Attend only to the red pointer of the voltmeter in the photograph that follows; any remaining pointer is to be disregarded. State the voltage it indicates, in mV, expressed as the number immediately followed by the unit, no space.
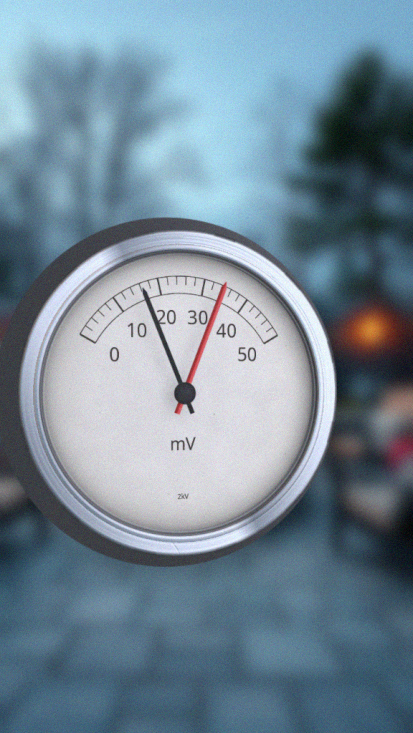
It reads 34mV
